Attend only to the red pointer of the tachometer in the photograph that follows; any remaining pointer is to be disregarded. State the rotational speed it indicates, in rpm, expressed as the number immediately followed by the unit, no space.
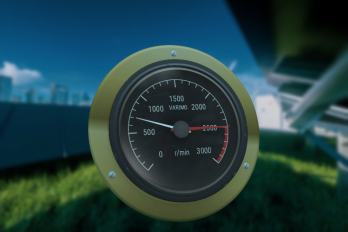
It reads 2500rpm
